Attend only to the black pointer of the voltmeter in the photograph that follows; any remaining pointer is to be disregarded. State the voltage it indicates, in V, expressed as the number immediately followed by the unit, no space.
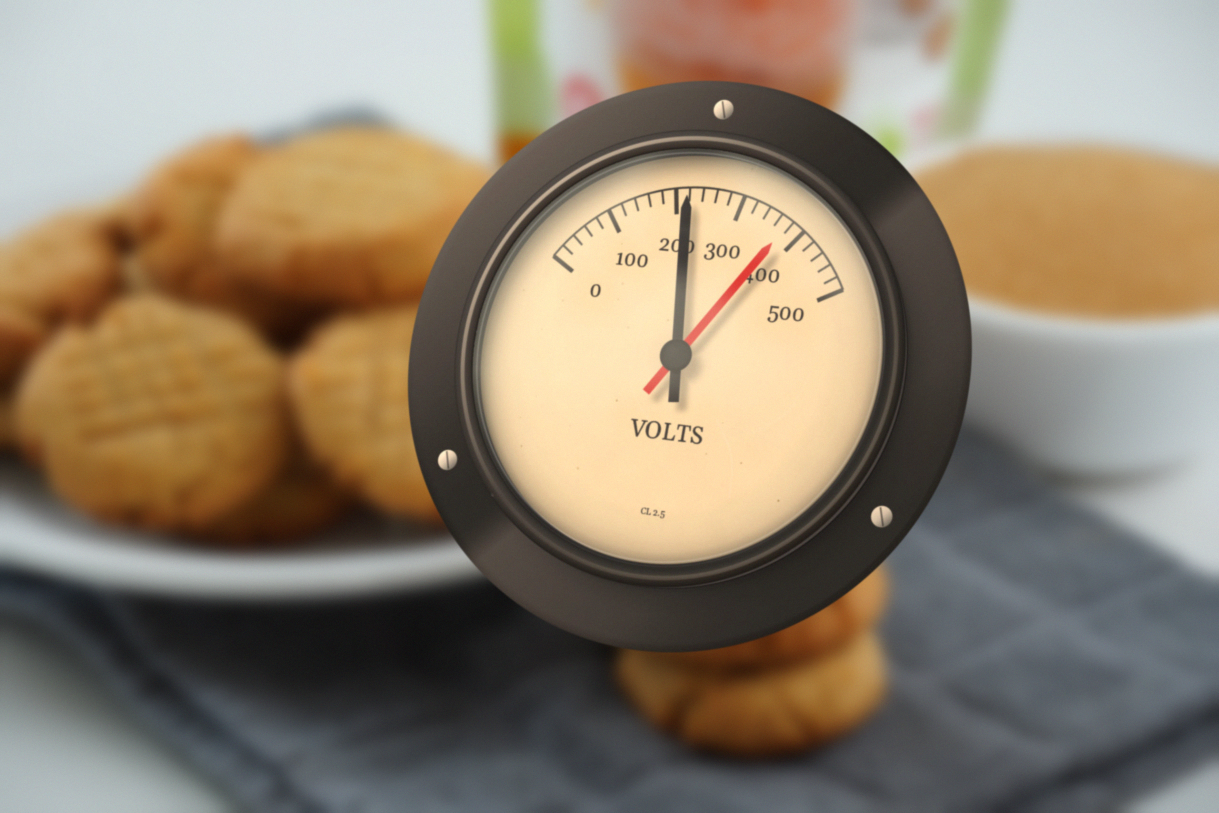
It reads 220V
